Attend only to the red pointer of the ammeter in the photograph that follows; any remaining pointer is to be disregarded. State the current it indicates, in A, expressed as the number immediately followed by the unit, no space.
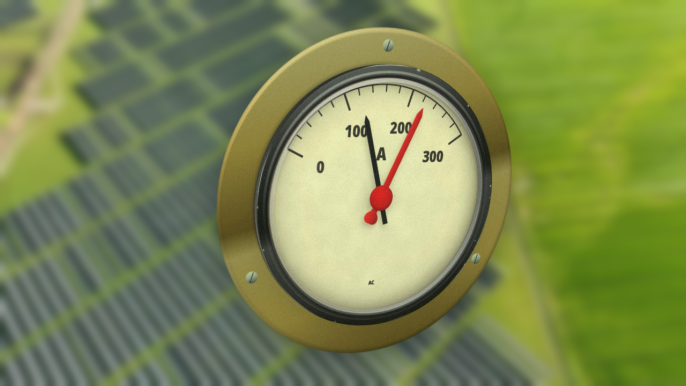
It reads 220A
